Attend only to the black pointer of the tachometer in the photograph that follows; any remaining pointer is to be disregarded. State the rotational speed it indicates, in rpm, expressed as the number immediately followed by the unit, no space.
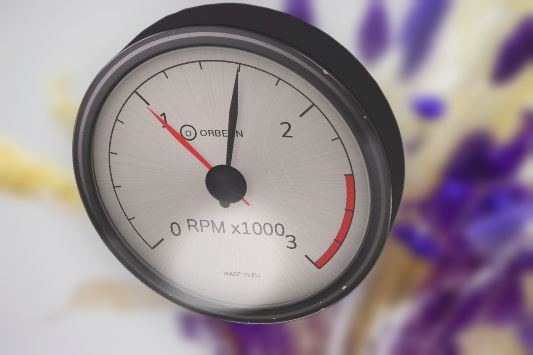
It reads 1600rpm
